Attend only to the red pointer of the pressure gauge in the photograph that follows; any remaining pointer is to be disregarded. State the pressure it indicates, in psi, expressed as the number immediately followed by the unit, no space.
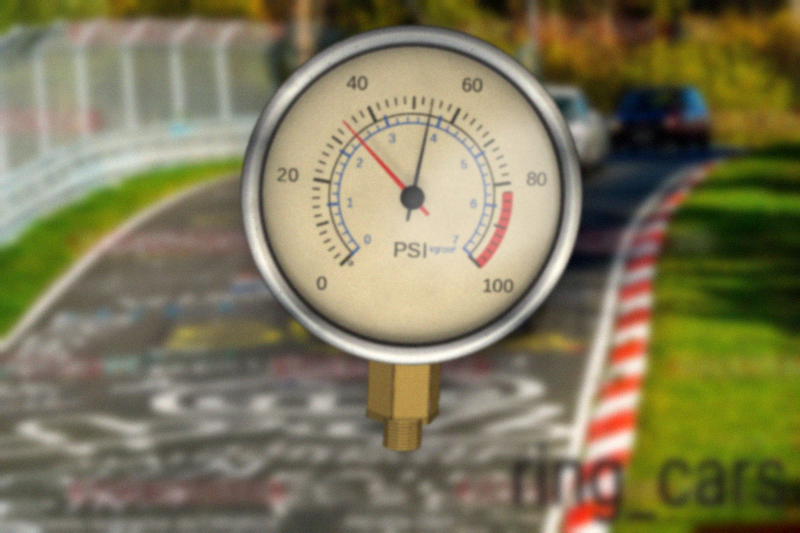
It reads 34psi
